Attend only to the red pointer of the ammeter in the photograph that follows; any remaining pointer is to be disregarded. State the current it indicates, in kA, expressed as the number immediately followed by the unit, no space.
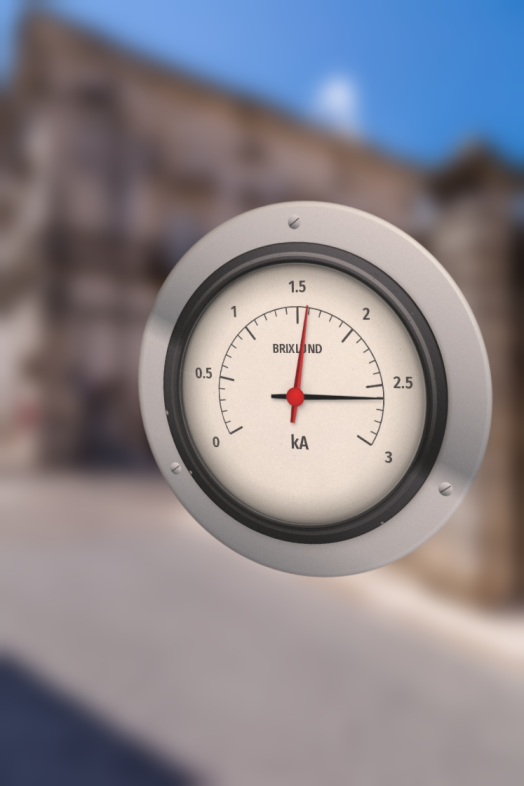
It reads 1.6kA
